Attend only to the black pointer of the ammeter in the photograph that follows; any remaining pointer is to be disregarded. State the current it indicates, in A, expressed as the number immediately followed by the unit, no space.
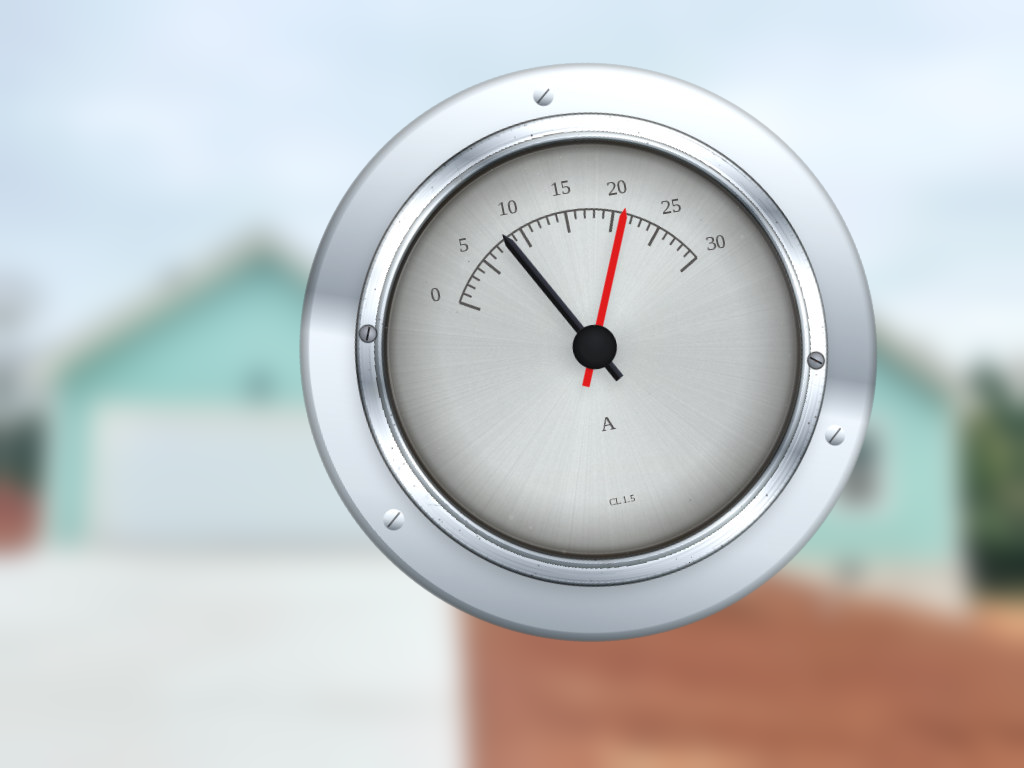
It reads 8A
